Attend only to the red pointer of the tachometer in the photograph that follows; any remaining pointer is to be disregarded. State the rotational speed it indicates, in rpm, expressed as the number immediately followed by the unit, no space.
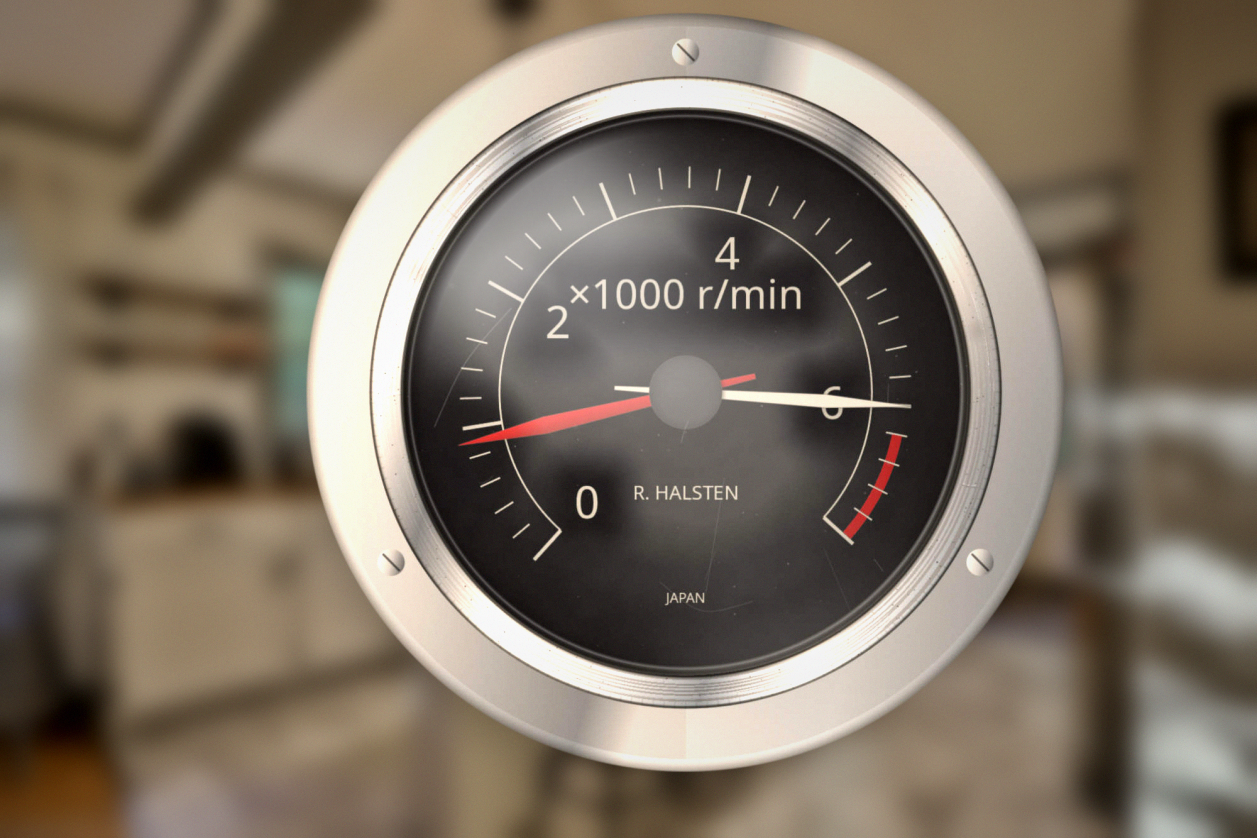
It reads 900rpm
